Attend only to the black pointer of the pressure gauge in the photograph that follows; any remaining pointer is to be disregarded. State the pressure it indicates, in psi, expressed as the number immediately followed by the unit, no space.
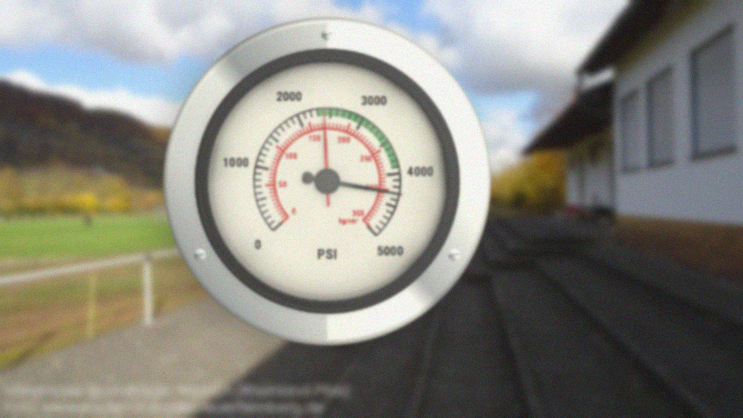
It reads 4300psi
